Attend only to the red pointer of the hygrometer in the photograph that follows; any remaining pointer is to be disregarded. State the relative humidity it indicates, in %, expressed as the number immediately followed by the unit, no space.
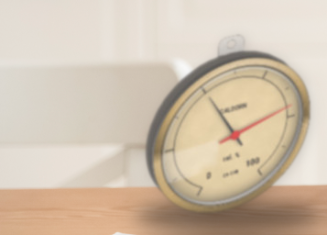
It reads 75%
